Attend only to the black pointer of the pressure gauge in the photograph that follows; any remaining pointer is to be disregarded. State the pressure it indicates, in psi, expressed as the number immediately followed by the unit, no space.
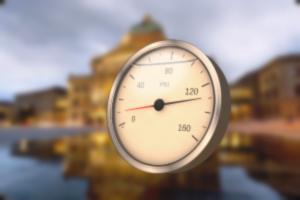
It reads 130psi
